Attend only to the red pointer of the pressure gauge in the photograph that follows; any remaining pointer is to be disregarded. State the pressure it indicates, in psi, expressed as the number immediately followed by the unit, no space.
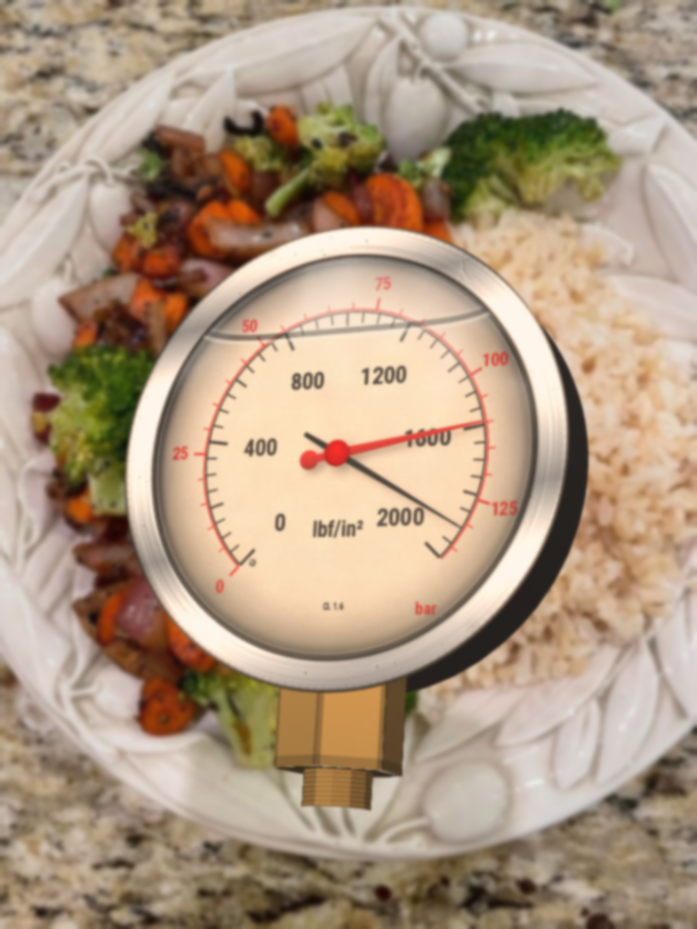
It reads 1600psi
